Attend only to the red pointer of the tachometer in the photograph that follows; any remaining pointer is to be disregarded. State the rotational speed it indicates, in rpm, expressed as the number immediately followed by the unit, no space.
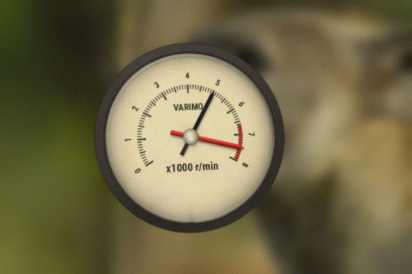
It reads 7500rpm
